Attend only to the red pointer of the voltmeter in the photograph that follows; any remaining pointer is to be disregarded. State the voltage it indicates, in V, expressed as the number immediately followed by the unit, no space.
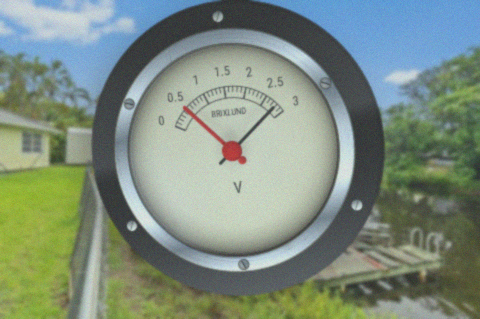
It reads 0.5V
